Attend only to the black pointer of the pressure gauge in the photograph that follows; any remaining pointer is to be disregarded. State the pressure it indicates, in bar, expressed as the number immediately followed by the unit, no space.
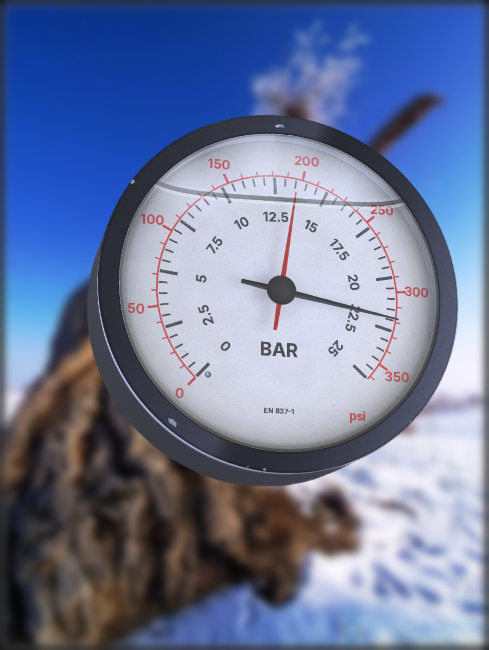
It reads 22bar
